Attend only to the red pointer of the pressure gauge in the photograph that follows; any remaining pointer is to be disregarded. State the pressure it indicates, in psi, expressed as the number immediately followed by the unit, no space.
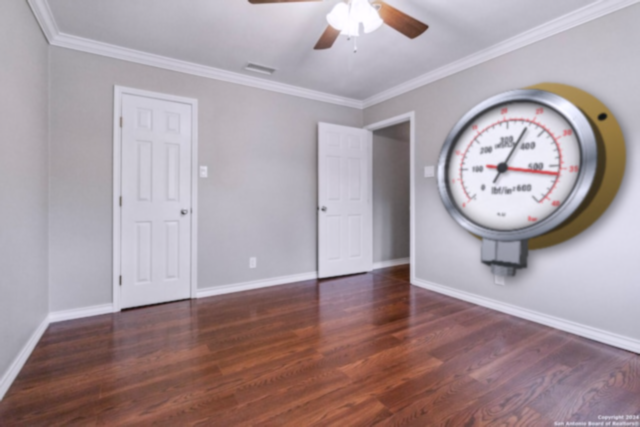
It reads 520psi
